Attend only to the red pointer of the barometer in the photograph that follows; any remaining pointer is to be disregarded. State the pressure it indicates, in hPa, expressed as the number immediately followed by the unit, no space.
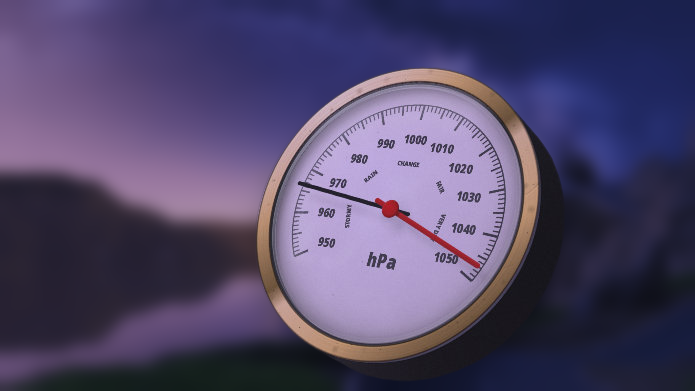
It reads 1047hPa
